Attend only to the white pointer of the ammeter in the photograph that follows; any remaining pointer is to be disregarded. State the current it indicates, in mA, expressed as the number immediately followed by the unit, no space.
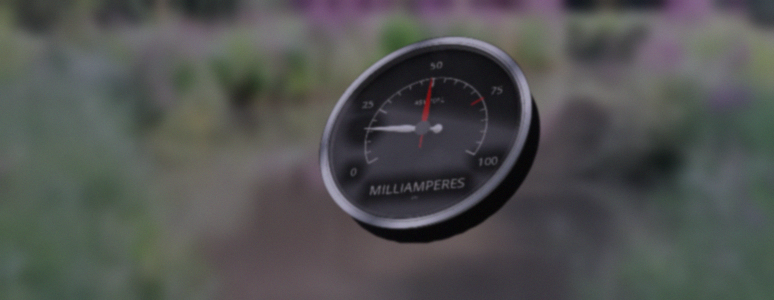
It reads 15mA
